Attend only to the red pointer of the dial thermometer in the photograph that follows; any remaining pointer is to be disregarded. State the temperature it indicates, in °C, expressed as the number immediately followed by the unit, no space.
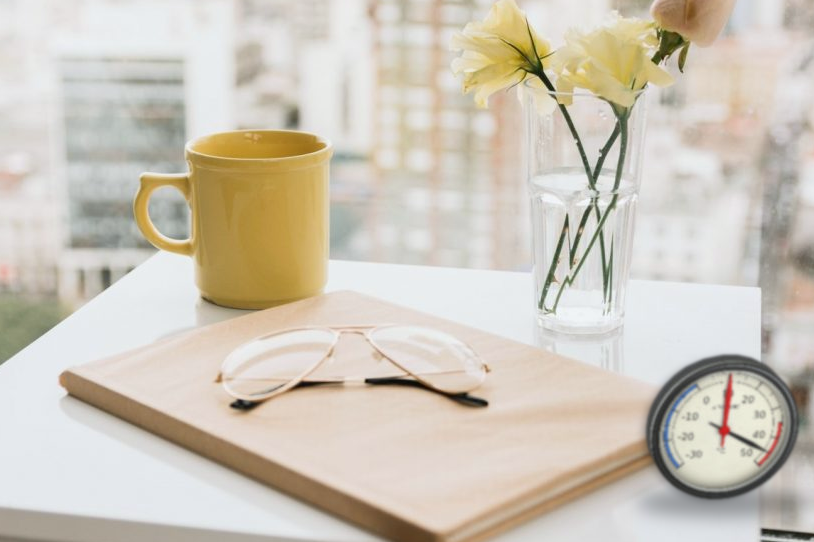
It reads 10°C
